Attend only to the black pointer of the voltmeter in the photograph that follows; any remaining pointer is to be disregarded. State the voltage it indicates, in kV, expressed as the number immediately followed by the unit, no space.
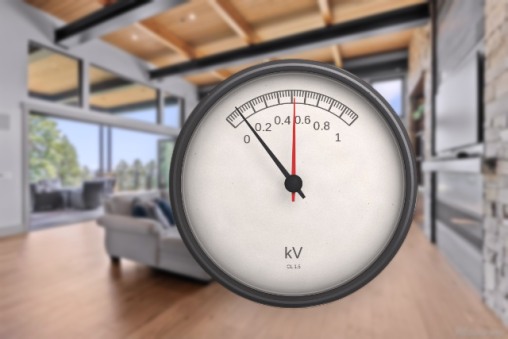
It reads 0.1kV
